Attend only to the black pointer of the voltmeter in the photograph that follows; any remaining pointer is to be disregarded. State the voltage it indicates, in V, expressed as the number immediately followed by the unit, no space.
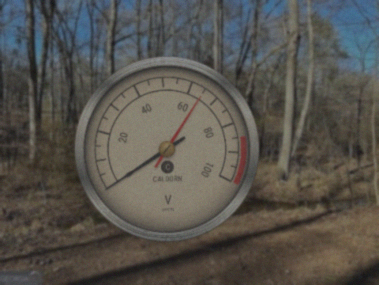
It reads 0V
